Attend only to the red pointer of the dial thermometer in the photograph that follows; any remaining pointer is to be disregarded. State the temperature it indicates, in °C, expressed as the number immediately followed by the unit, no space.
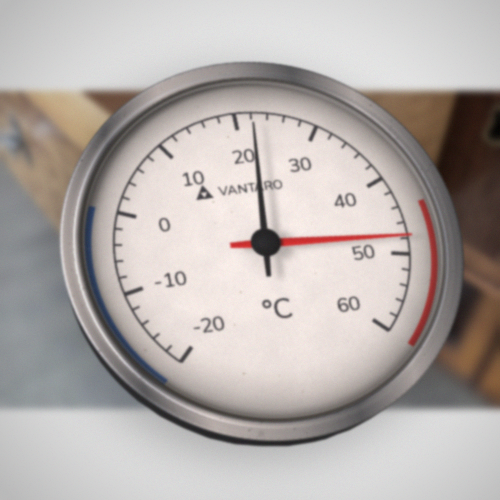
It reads 48°C
